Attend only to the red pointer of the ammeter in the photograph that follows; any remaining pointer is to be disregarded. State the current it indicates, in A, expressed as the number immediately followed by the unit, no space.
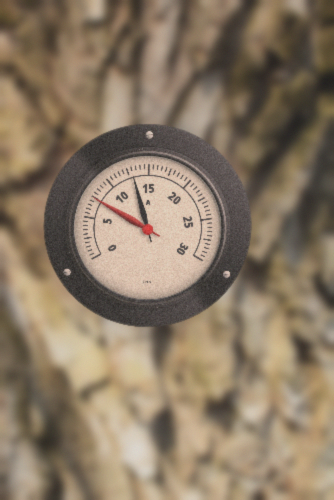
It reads 7.5A
